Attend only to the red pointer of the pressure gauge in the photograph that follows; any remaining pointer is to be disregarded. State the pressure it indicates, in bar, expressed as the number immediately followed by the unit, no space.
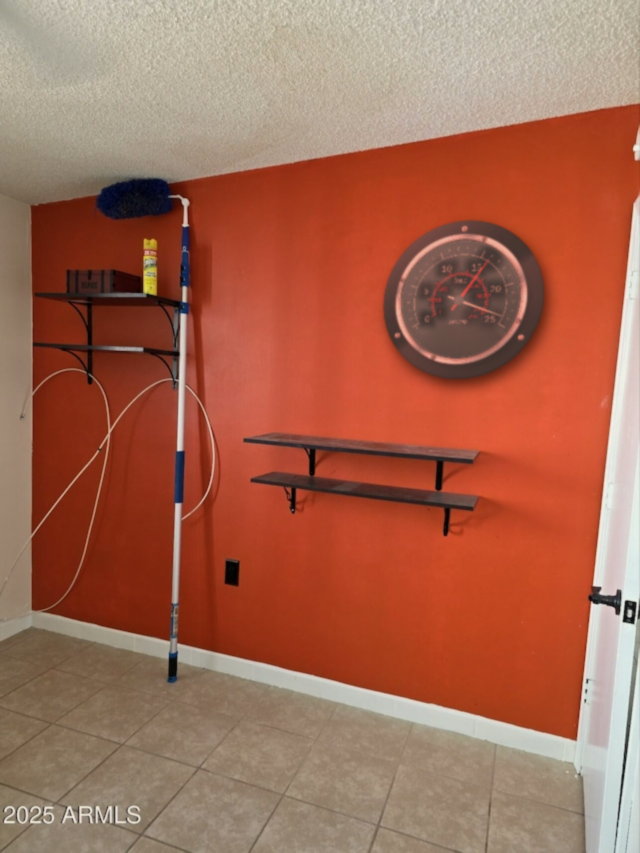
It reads 16bar
